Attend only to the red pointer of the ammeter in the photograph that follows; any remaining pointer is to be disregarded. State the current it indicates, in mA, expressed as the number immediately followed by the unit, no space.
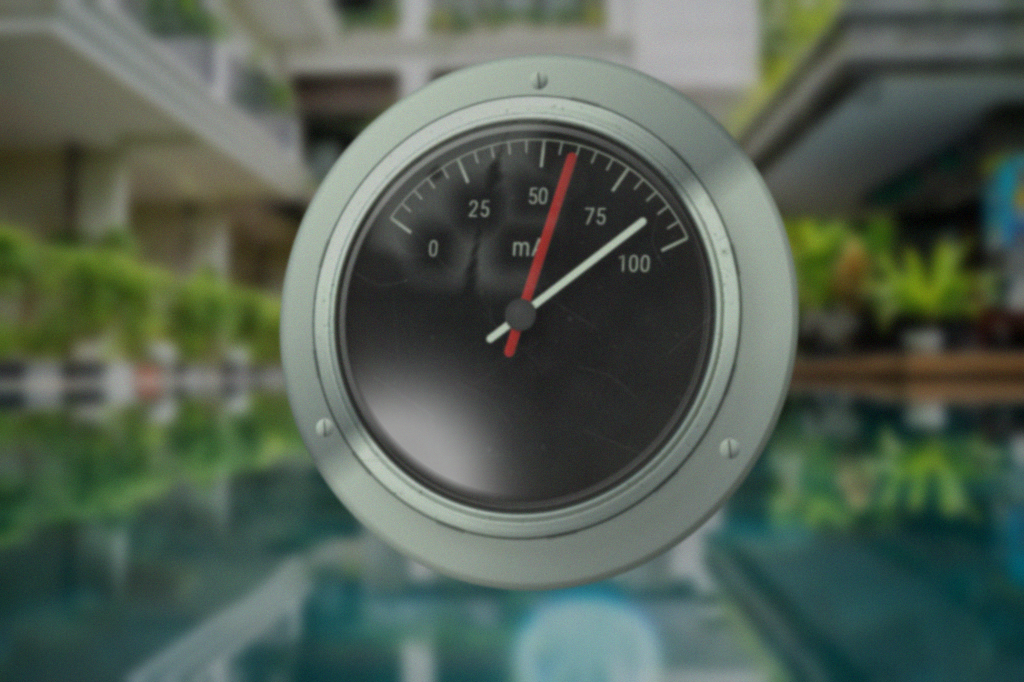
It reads 60mA
